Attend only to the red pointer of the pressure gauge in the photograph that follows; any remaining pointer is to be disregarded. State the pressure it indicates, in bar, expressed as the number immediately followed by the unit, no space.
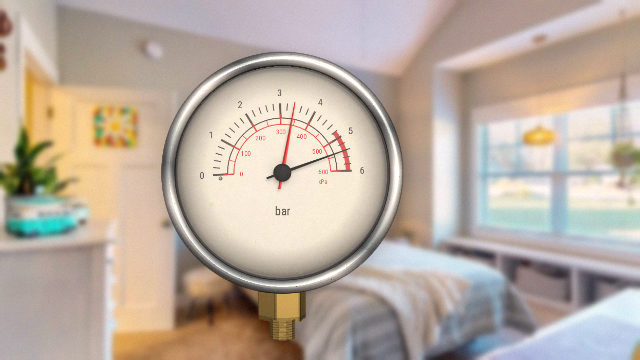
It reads 3.4bar
